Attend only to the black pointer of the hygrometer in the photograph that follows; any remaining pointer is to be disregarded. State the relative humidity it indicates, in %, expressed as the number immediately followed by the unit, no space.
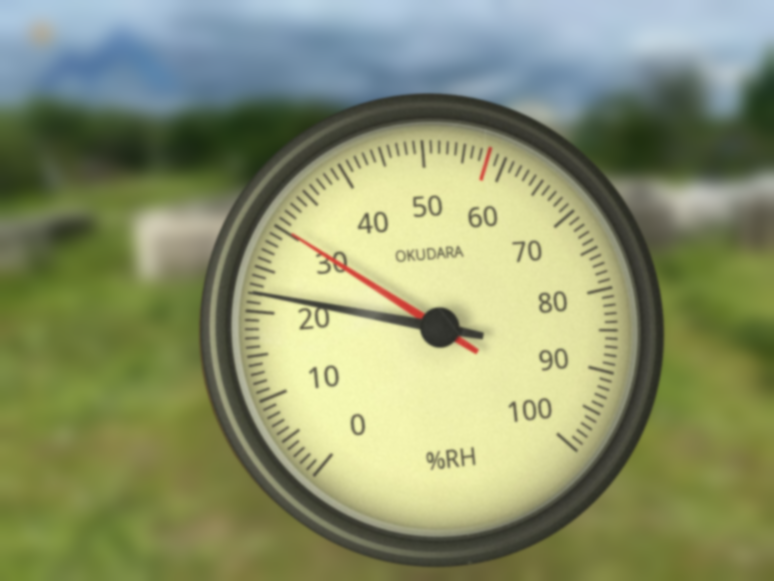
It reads 22%
